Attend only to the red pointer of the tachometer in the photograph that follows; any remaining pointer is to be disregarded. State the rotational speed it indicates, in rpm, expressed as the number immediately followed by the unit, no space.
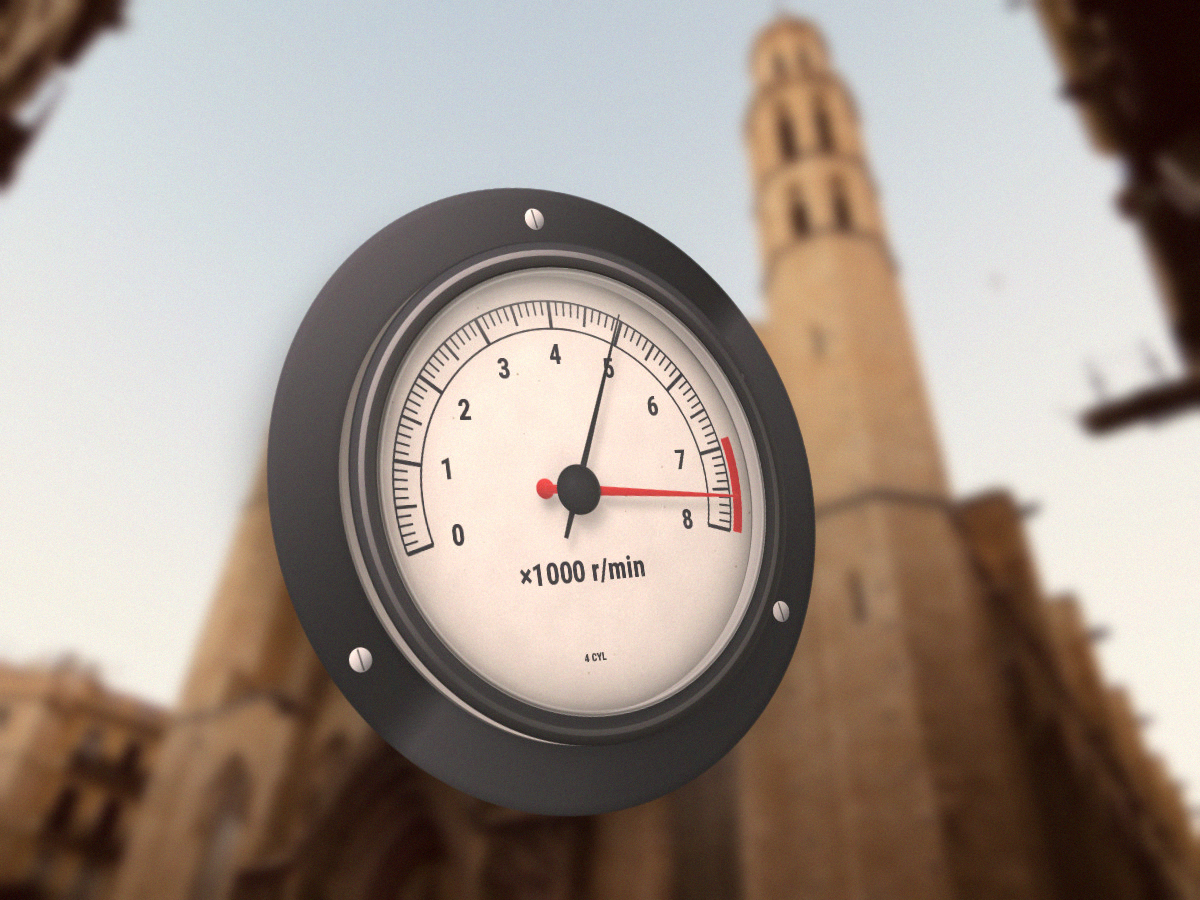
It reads 7600rpm
